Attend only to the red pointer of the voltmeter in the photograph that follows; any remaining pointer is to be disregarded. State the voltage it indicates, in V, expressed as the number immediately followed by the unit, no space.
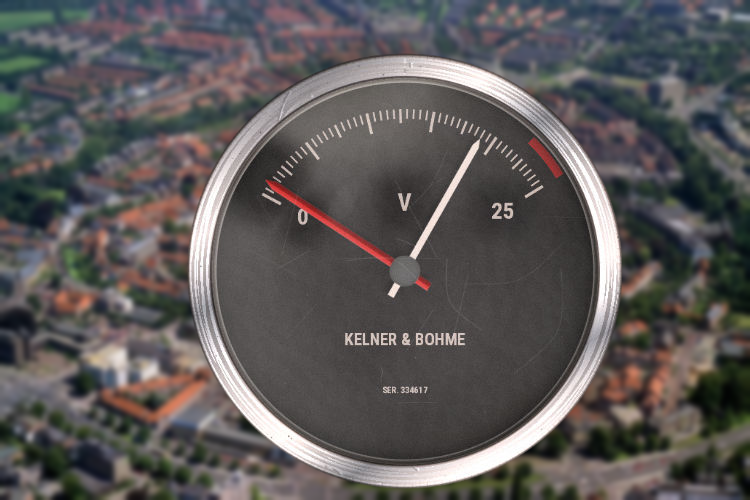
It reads 1V
